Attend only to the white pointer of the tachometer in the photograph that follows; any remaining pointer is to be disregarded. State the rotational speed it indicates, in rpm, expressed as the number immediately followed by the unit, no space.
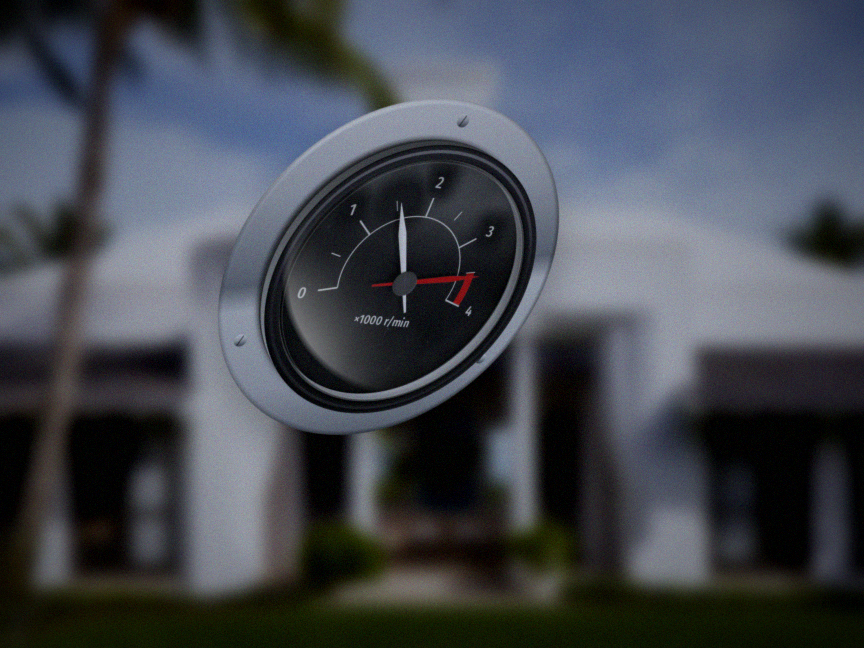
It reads 1500rpm
